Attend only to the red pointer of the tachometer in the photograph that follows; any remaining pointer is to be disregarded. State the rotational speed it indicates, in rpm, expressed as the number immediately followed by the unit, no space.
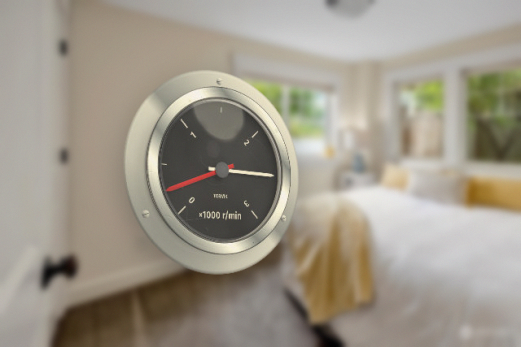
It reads 250rpm
